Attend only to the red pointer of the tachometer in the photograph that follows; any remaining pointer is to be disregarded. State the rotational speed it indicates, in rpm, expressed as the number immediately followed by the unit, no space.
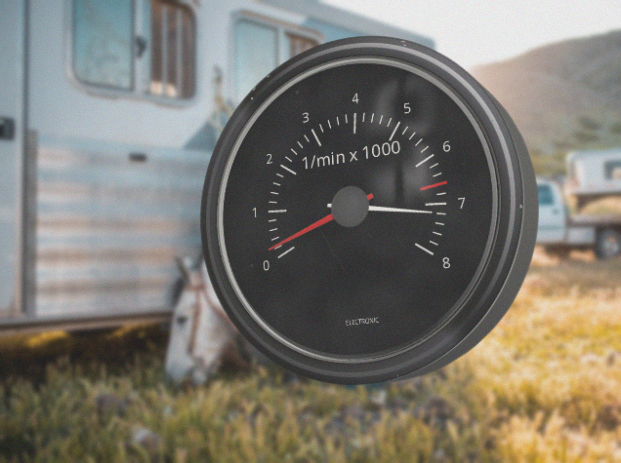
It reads 200rpm
